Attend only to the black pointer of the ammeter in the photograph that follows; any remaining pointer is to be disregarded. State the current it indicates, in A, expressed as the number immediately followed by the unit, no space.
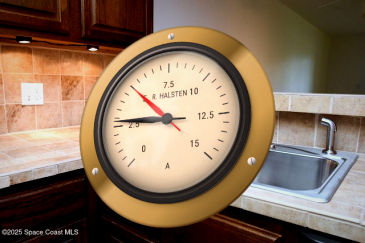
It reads 2.75A
